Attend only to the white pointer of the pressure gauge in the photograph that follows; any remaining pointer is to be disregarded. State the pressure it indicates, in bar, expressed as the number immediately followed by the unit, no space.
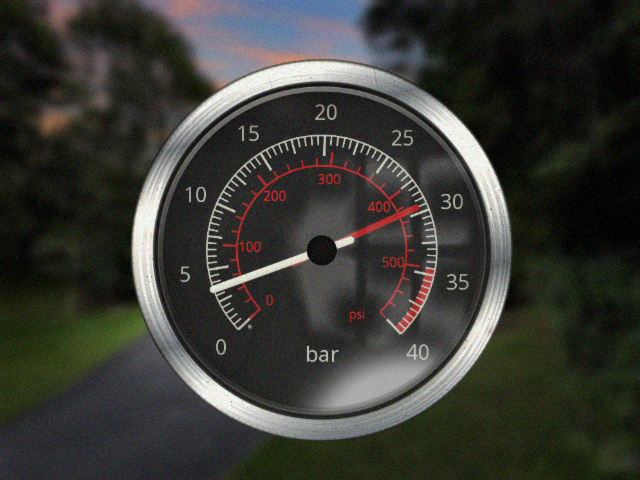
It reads 3.5bar
